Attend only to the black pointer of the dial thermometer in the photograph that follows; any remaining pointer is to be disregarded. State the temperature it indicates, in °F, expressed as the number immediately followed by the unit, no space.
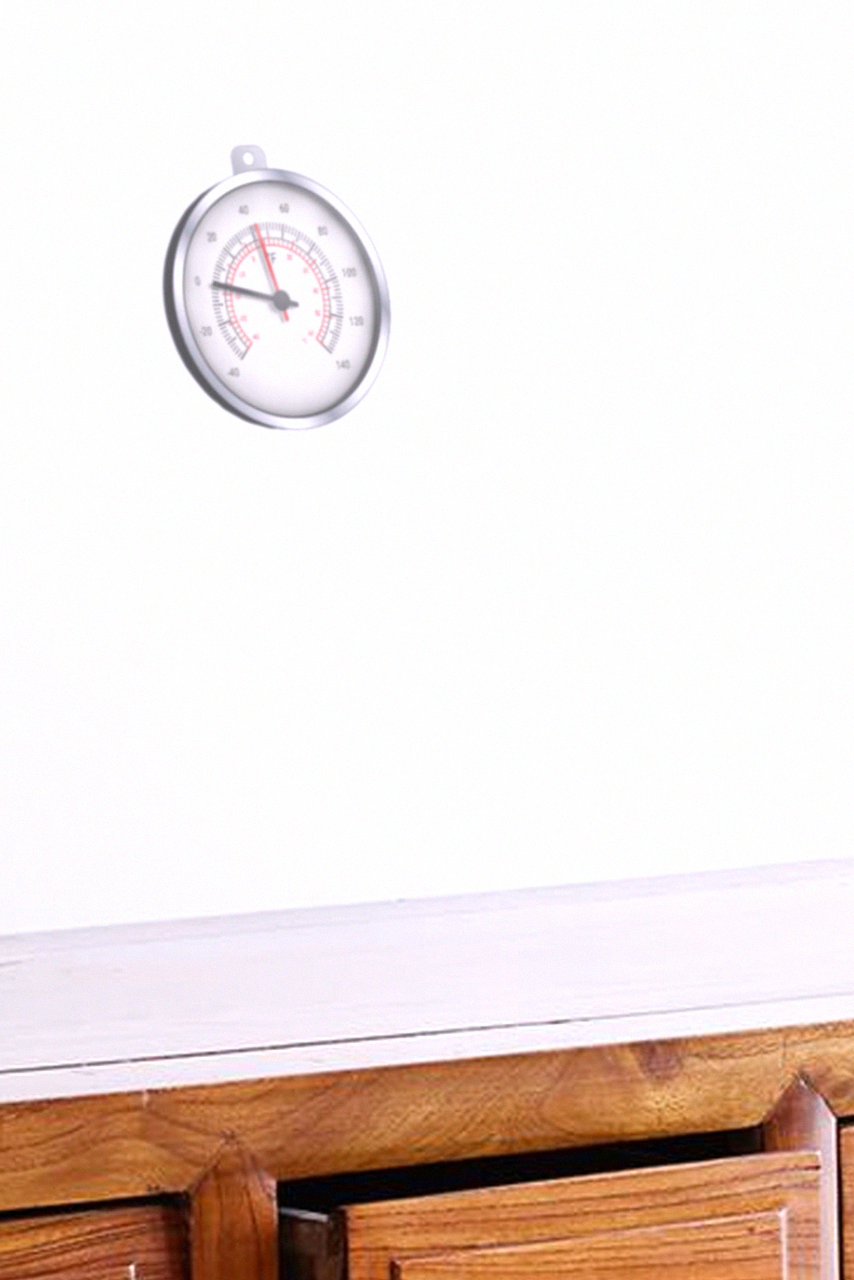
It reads 0°F
